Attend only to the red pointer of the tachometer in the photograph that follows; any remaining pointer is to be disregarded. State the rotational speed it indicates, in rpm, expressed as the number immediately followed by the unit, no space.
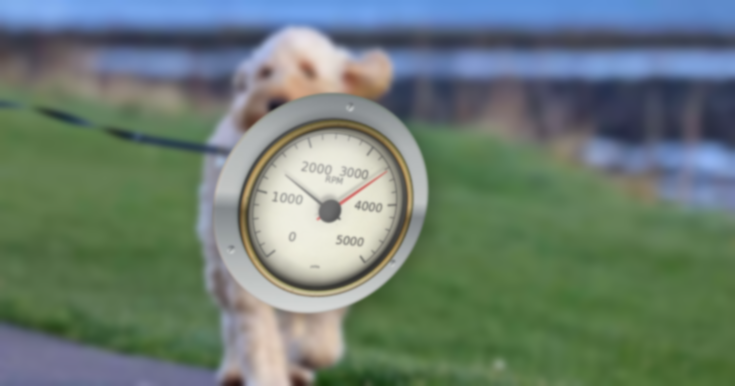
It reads 3400rpm
